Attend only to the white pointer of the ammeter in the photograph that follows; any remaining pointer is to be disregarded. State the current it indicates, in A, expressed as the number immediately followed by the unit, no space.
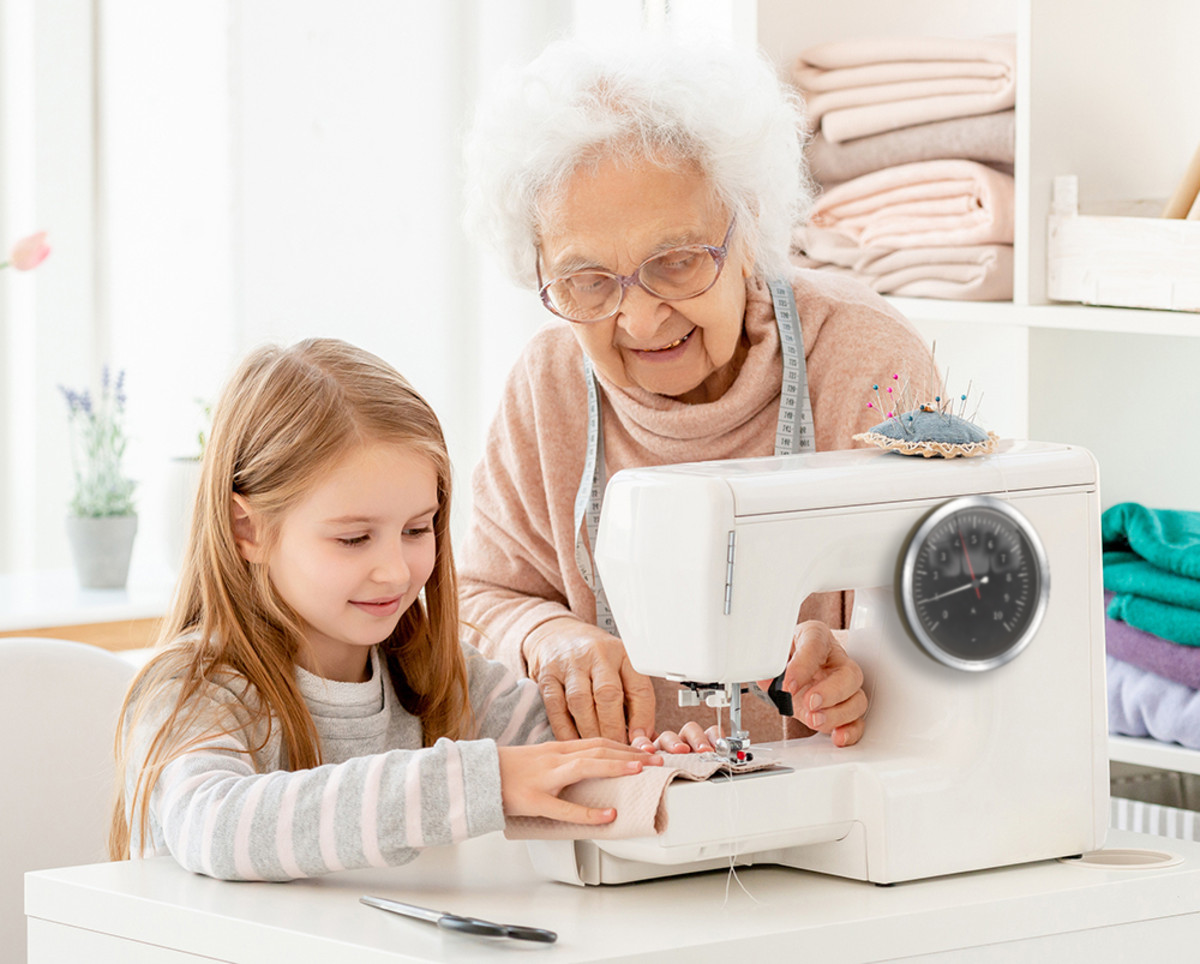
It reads 1A
